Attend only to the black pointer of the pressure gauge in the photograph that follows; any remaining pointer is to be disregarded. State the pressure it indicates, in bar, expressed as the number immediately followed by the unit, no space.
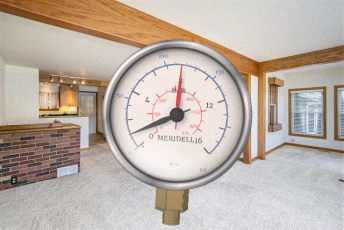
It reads 1bar
